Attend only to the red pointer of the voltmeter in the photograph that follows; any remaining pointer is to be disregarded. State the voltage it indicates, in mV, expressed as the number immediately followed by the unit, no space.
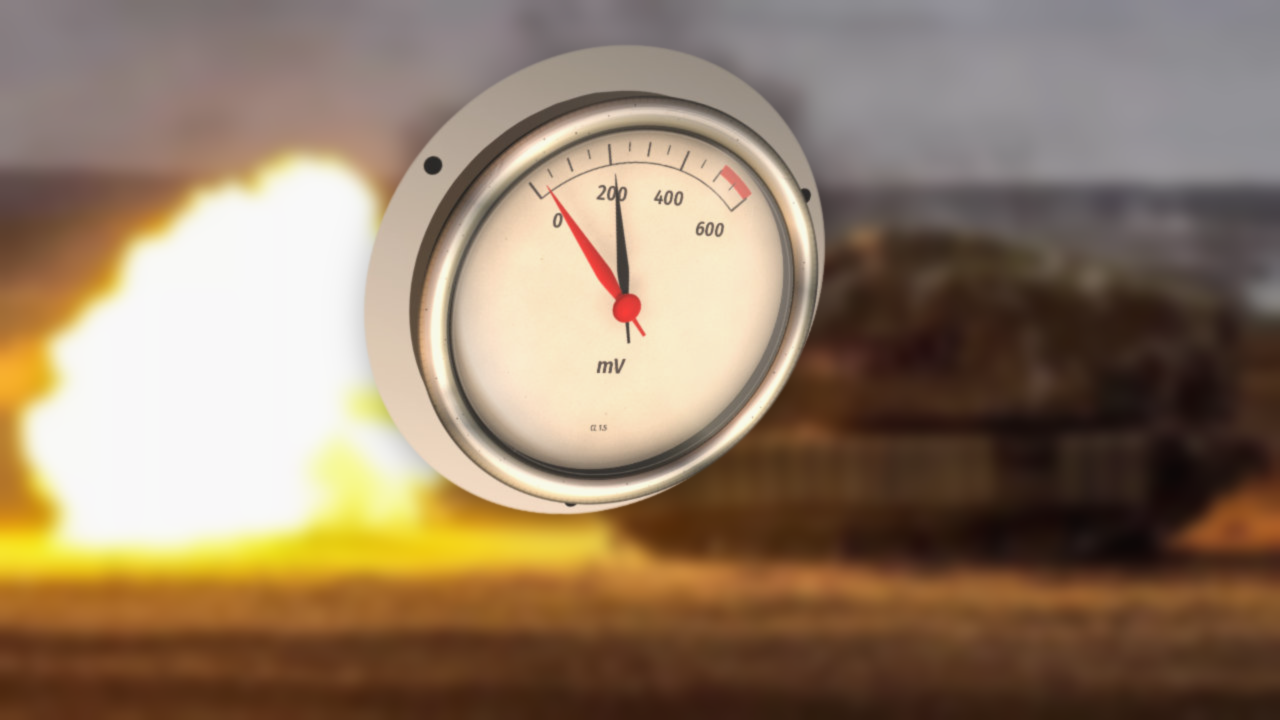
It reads 25mV
